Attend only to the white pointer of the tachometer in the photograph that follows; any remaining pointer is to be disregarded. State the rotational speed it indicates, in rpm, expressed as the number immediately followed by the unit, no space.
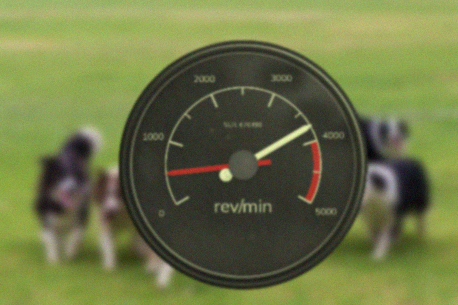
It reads 3750rpm
